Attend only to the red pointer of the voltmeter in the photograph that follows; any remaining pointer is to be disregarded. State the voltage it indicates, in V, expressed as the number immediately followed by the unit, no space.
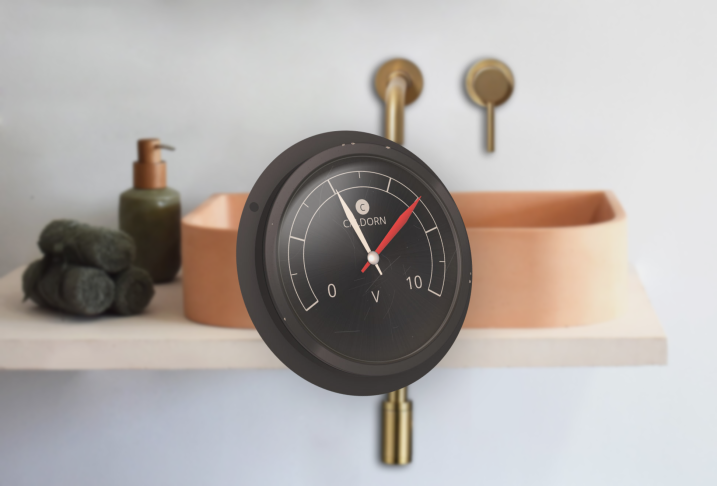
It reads 7V
